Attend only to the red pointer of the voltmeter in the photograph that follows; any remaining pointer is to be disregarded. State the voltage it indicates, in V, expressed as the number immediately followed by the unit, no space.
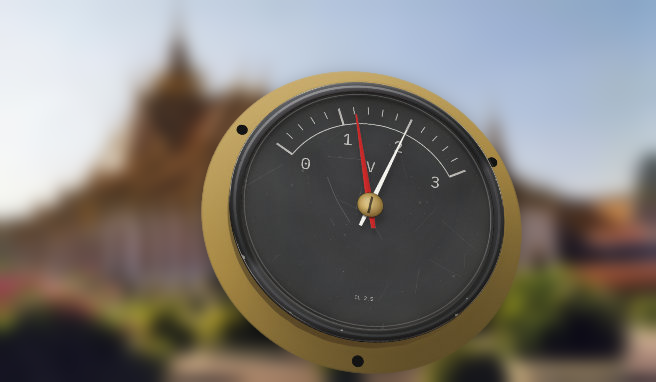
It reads 1.2V
